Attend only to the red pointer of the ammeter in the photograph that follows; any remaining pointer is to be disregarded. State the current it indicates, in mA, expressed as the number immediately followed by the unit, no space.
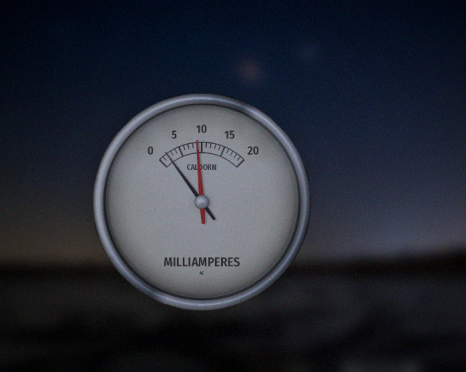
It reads 9mA
